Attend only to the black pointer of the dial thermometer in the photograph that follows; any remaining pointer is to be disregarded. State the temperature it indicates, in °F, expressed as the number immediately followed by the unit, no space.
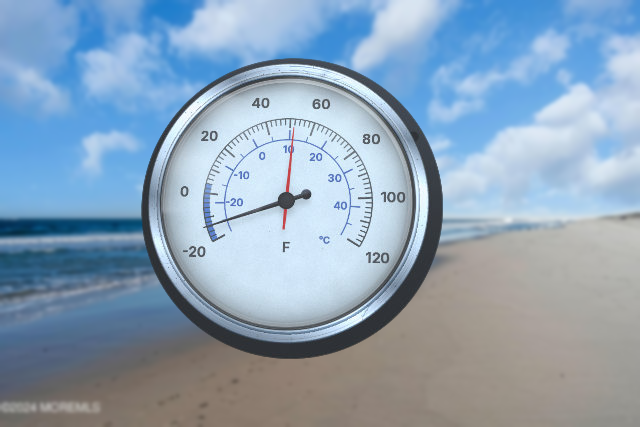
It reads -14°F
